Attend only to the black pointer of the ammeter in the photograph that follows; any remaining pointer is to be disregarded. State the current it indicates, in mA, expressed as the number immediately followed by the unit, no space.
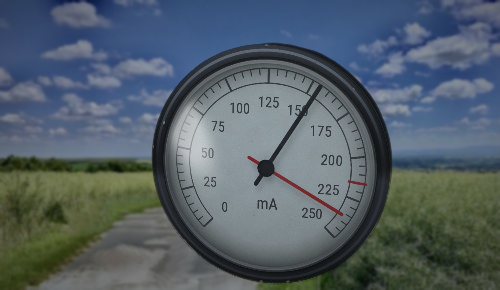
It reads 155mA
